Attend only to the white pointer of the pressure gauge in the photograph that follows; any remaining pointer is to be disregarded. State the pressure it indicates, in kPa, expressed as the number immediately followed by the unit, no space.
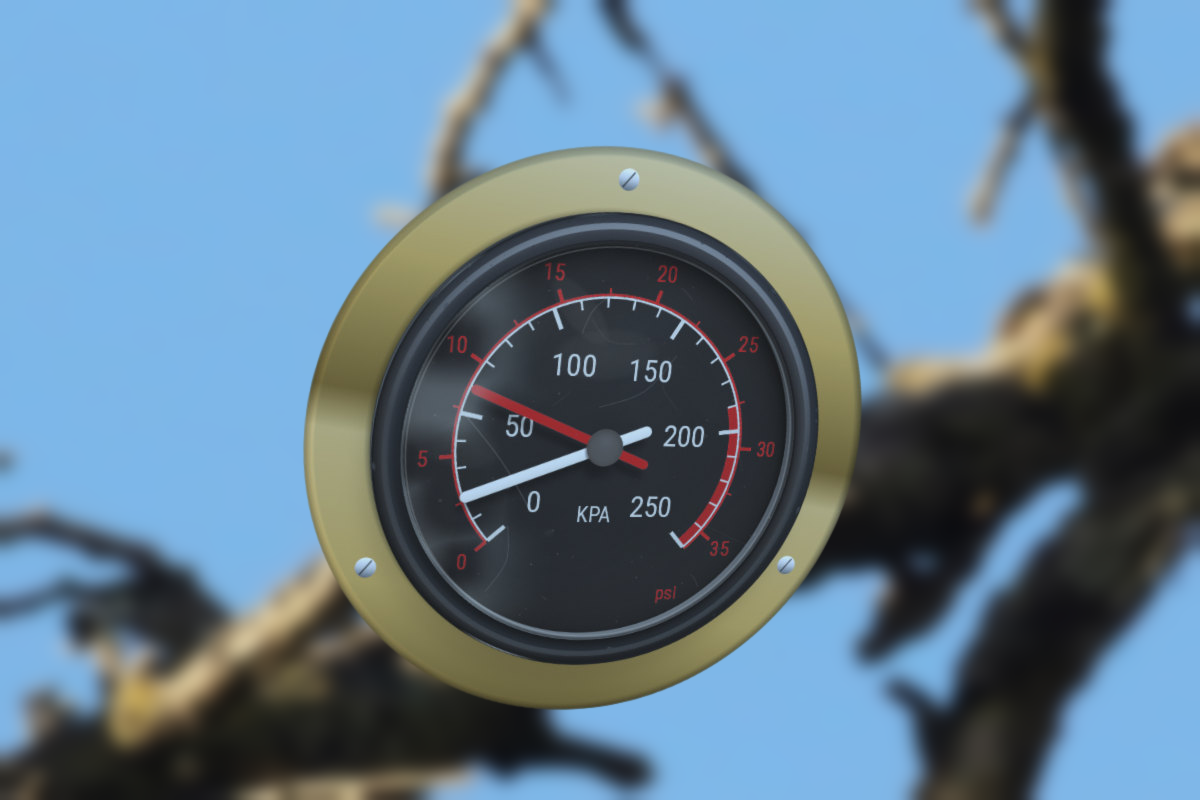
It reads 20kPa
